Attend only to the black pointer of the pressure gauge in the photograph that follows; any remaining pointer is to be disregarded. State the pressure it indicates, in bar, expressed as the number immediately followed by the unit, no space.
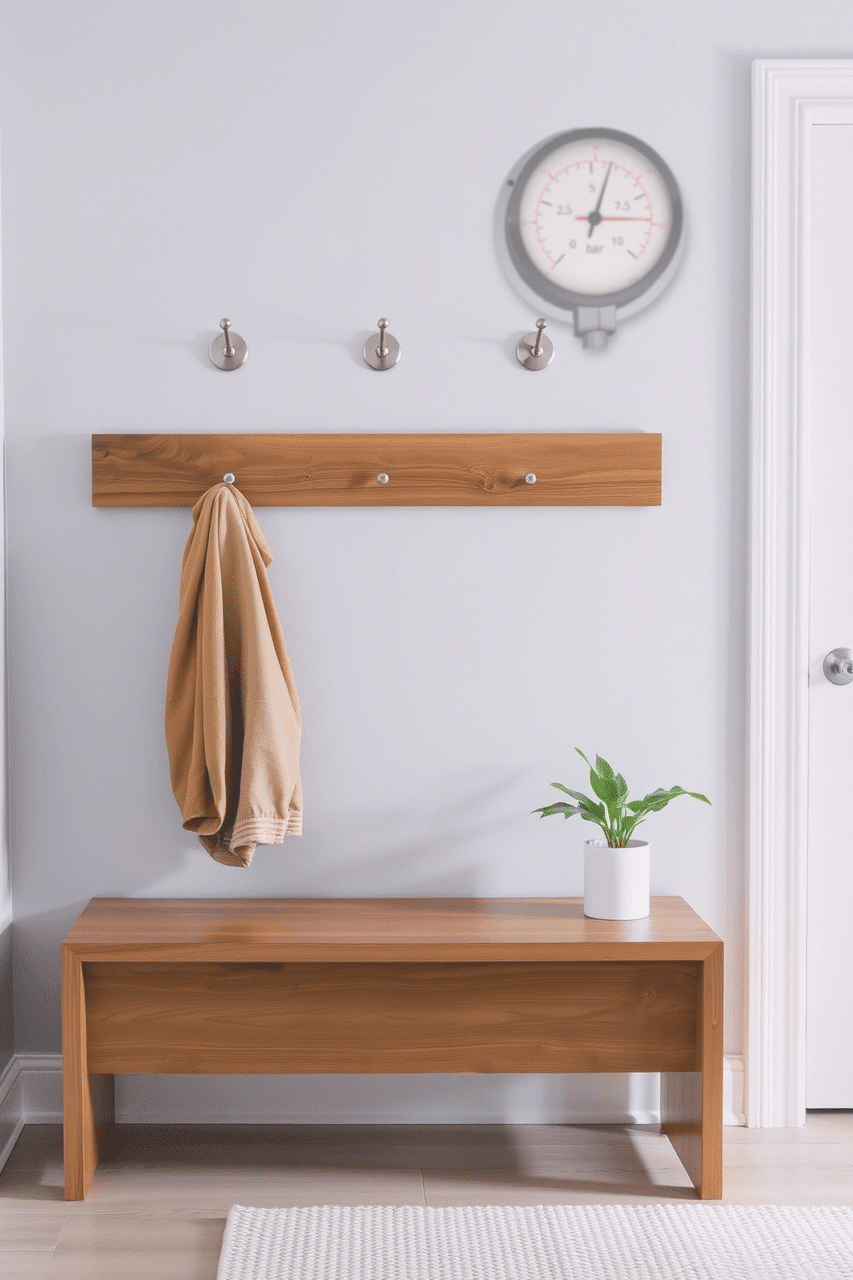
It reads 5.75bar
